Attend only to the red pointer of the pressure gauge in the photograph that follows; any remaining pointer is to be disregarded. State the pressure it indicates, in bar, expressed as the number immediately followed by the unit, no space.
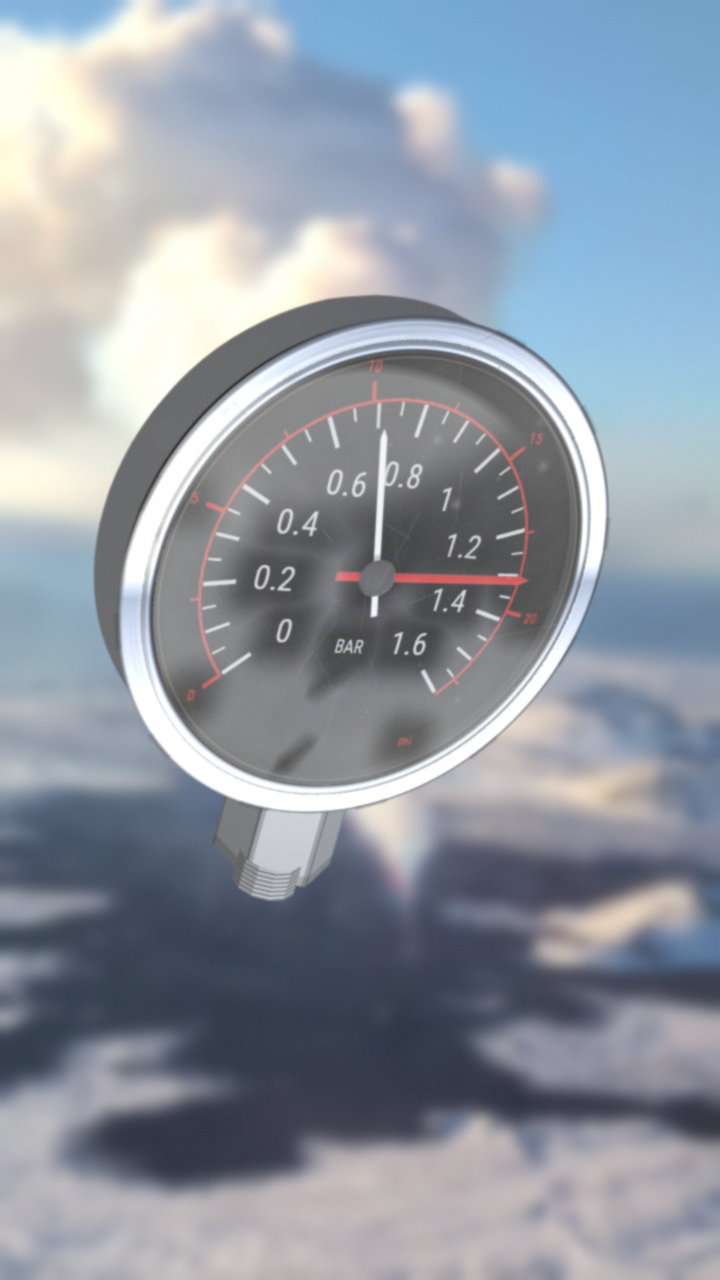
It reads 1.3bar
